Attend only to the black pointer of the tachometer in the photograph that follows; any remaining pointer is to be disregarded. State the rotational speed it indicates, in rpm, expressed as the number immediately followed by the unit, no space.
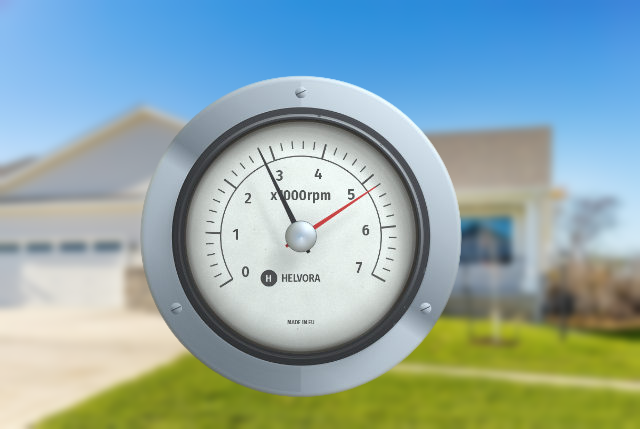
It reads 2800rpm
